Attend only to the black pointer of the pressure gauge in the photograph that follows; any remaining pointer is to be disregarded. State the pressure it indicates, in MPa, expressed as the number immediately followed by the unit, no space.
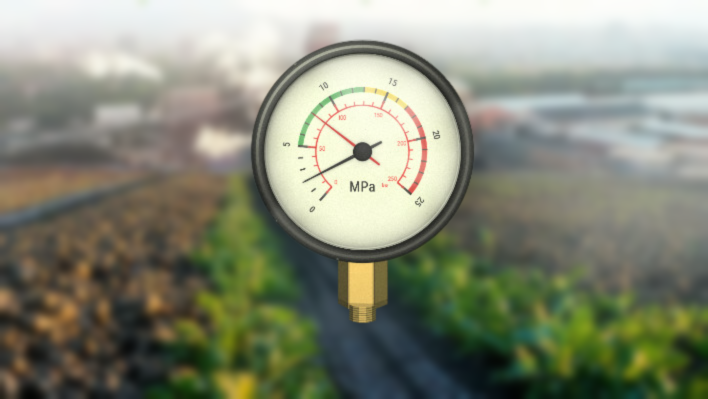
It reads 2MPa
